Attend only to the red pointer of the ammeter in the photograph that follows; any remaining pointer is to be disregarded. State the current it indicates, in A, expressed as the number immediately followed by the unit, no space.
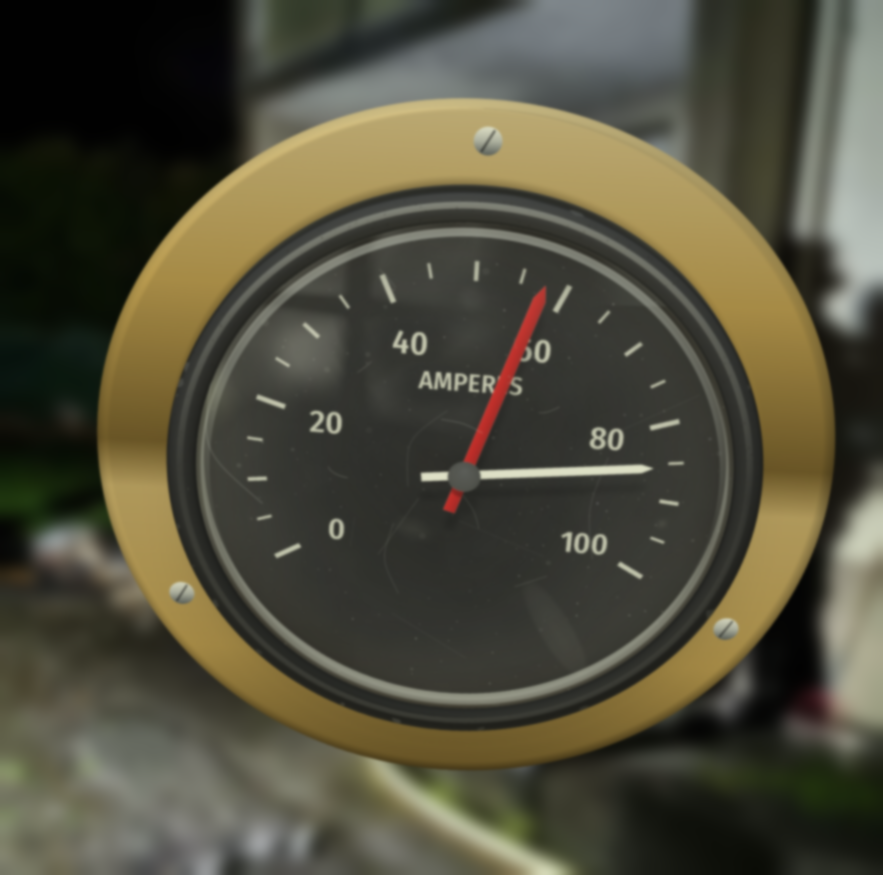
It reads 57.5A
